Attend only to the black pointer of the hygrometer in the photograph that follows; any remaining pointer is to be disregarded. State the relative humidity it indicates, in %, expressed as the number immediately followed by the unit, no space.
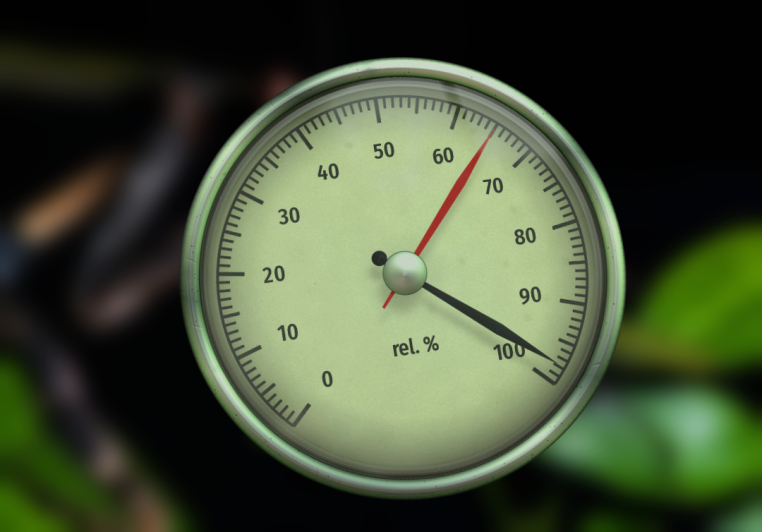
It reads 98%
